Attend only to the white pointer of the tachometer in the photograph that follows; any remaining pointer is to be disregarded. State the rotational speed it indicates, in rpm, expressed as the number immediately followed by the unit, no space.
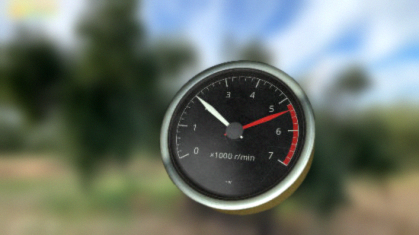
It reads 2000rpm
